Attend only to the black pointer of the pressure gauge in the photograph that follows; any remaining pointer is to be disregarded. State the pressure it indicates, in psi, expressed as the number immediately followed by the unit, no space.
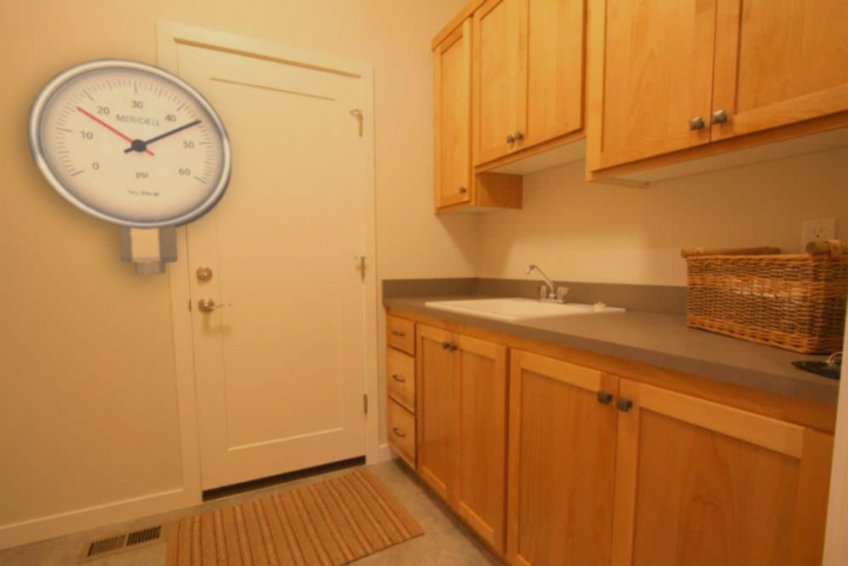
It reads 45psi
